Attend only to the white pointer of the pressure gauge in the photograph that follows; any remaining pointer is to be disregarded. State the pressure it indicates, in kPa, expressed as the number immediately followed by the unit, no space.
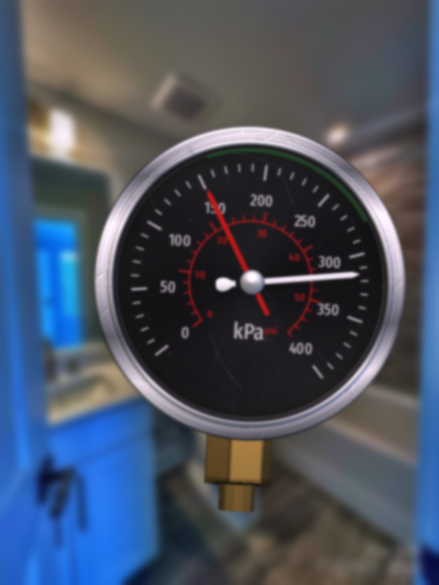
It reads 315kPa
